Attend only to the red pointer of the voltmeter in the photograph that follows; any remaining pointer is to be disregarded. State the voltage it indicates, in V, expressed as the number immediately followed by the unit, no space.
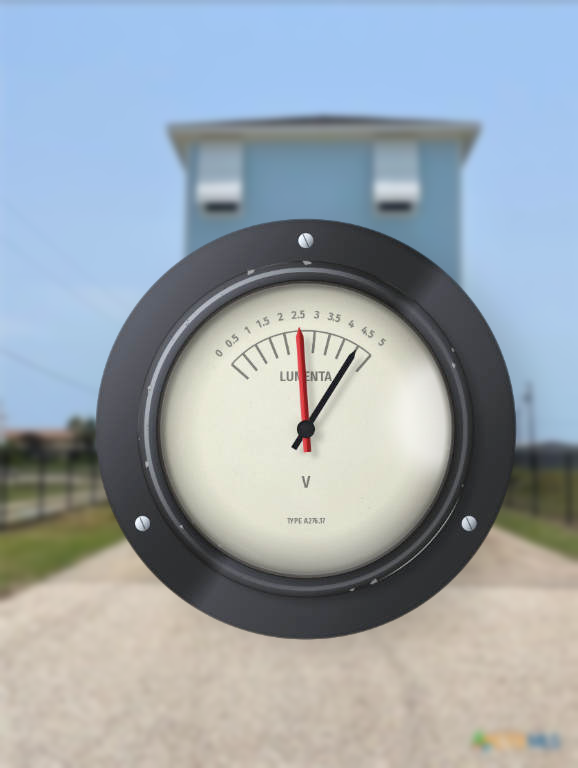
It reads 2.5V
